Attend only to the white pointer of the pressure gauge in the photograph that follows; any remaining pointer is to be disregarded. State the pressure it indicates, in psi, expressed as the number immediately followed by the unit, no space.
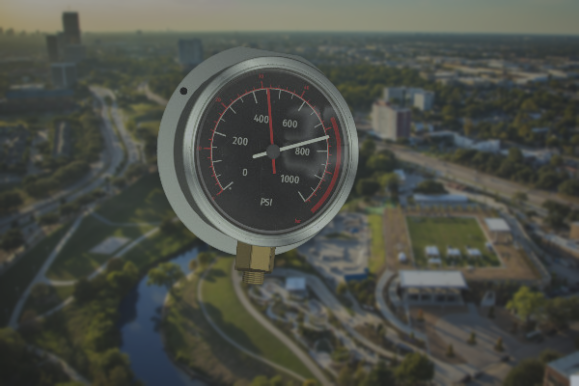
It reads 750psi
